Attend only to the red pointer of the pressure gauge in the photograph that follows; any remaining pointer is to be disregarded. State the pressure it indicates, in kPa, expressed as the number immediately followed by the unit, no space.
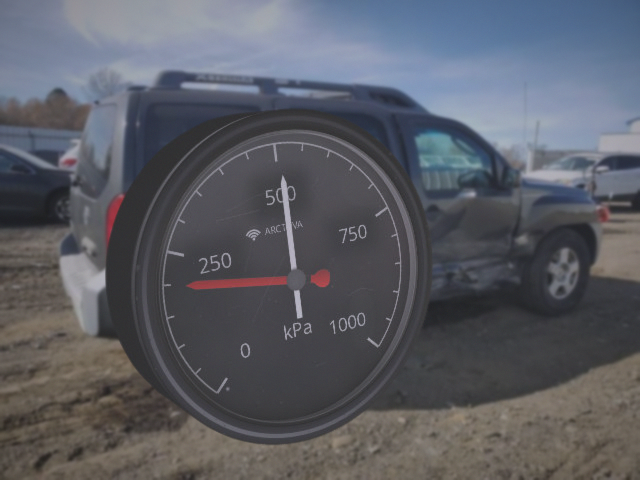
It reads 200kPa
